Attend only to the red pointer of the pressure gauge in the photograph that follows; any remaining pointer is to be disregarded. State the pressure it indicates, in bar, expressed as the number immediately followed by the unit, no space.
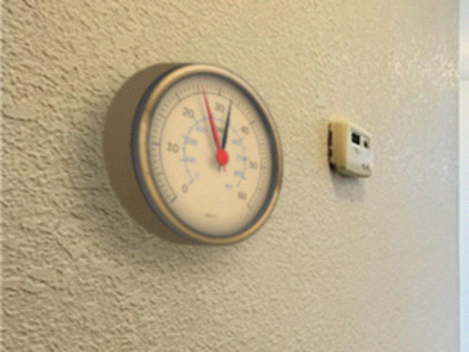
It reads 25bar
